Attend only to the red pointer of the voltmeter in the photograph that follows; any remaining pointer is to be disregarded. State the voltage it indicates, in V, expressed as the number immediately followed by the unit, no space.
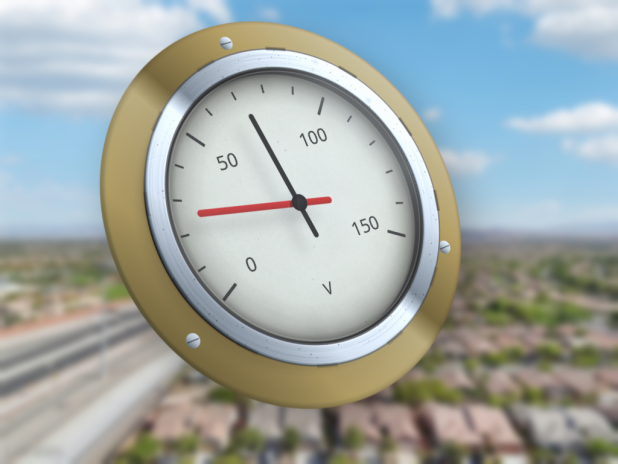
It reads 25V
